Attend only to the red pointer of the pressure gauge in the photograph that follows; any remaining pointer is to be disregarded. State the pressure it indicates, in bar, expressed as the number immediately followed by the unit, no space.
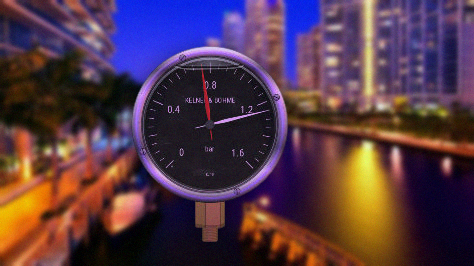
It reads 0.75bar
